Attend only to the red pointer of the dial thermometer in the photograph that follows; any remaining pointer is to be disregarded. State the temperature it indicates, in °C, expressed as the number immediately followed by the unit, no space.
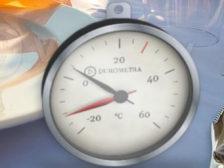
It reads -12°C
